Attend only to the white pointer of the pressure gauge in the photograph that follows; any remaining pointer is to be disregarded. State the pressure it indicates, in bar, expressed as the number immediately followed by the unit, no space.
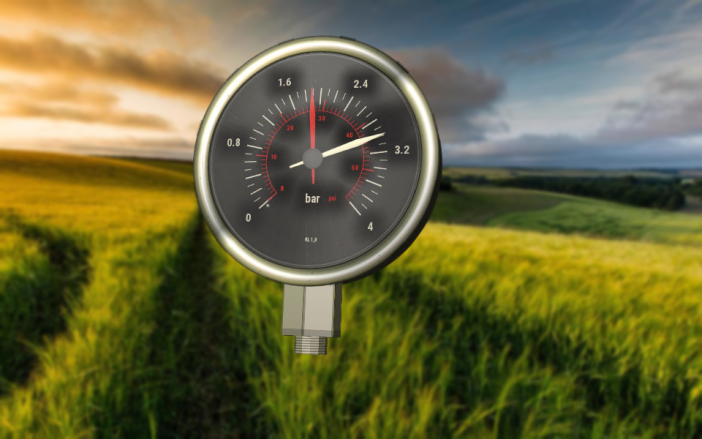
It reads 3bar
